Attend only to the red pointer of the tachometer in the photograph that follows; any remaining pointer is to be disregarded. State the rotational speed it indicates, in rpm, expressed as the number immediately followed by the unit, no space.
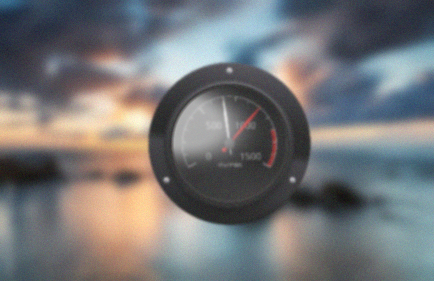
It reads 1000rpm
